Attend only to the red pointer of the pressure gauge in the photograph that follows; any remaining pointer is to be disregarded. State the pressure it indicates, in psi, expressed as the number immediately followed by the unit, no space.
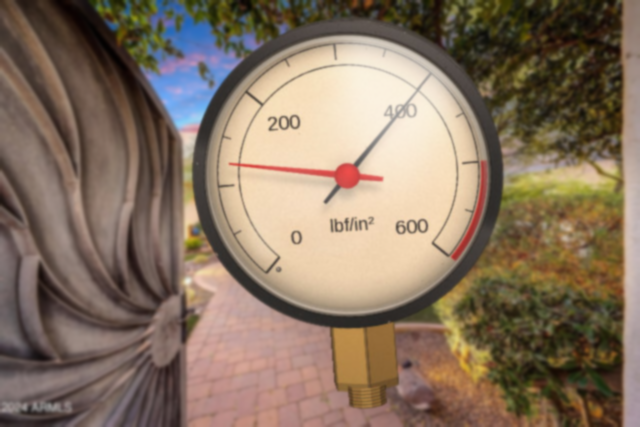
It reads 125psi
